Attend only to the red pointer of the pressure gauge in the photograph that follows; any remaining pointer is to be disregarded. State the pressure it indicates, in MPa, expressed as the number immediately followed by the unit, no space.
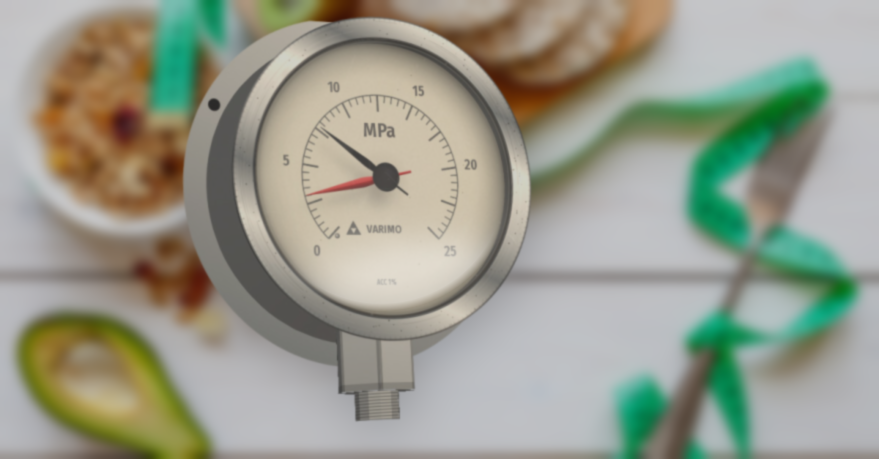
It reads 3MPa
